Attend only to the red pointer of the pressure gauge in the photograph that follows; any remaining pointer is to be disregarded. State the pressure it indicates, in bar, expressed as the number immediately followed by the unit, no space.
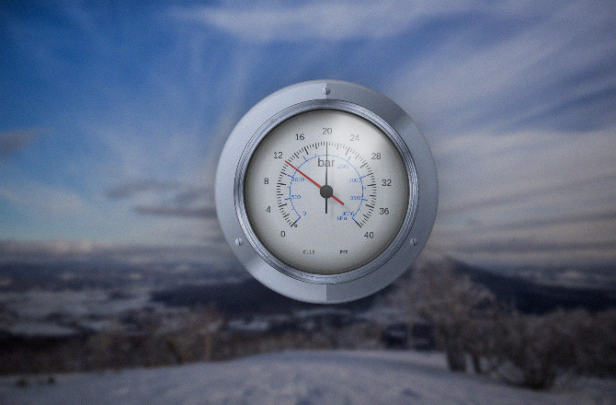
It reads 12bar
